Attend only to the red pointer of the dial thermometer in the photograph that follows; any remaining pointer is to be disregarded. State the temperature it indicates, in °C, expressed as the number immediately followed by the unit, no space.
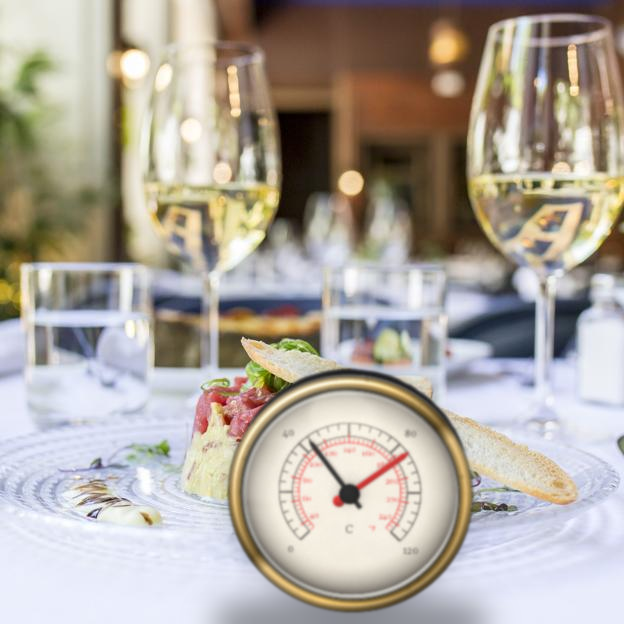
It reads 84°C
